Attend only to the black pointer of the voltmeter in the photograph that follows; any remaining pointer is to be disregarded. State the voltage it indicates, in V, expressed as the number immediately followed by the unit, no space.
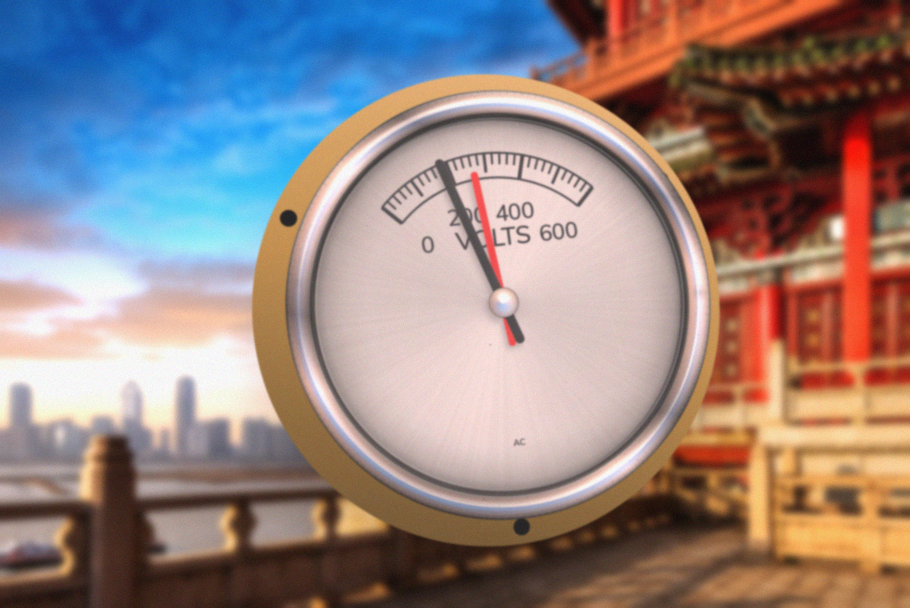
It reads 180V
